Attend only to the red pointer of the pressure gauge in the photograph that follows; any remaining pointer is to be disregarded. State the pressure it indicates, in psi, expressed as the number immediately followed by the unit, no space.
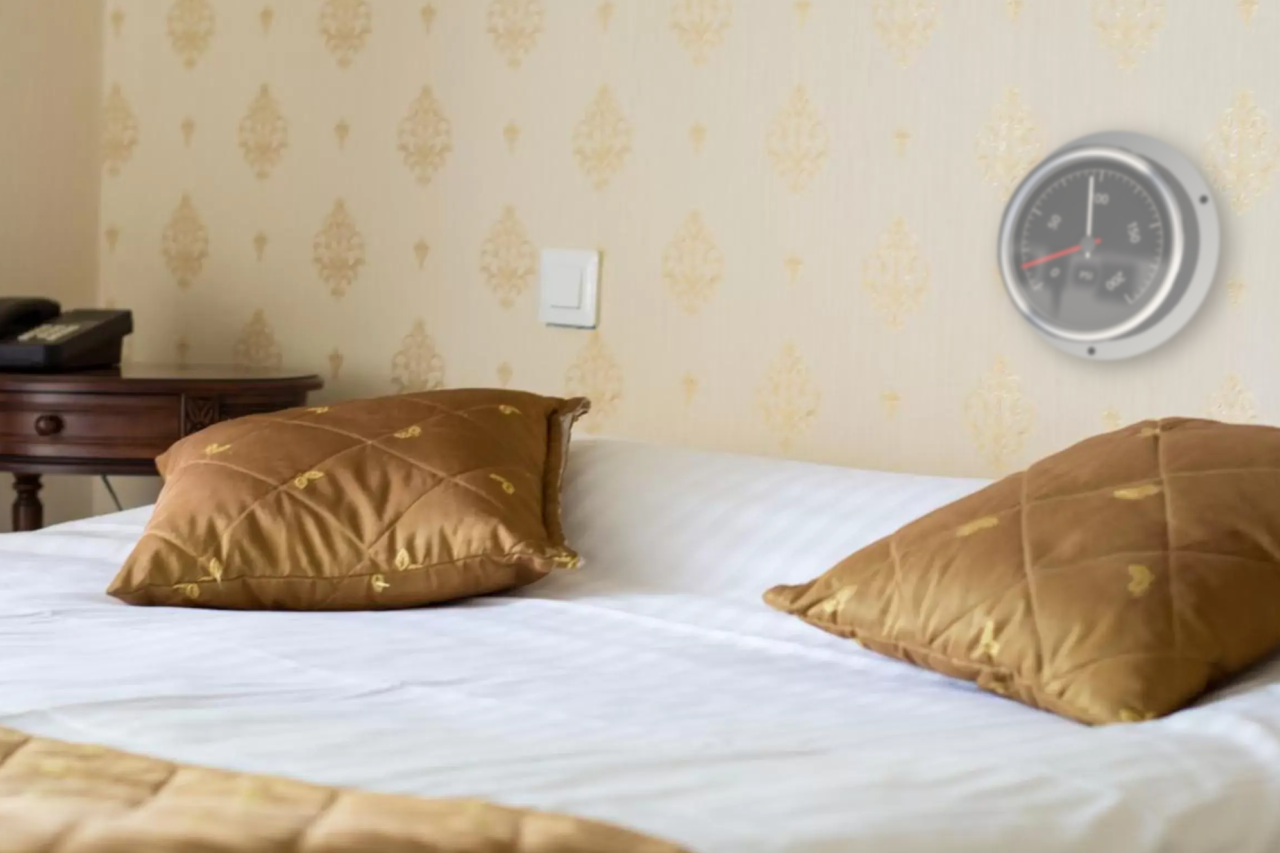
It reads 15psi
